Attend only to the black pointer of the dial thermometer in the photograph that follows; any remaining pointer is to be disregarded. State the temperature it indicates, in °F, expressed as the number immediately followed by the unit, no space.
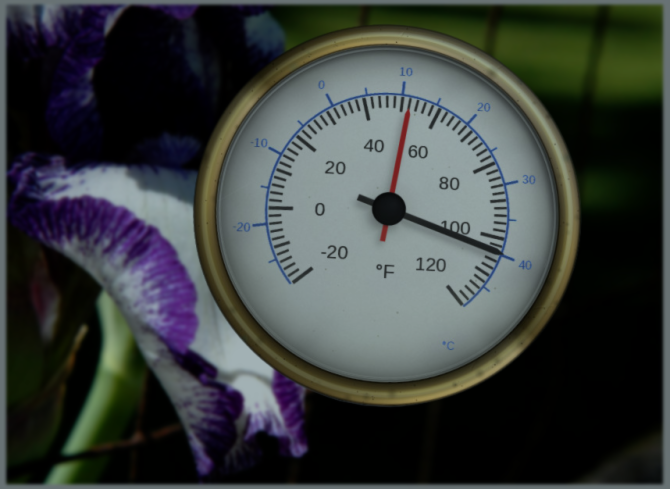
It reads 104°F
